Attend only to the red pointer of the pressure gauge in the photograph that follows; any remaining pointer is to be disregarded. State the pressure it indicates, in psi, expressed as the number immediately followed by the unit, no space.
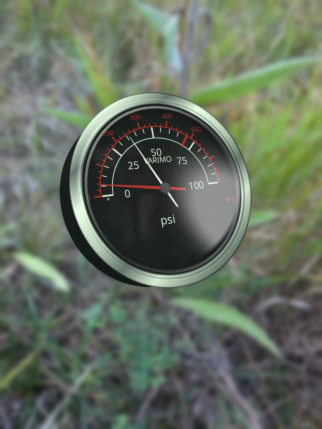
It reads 5psi
